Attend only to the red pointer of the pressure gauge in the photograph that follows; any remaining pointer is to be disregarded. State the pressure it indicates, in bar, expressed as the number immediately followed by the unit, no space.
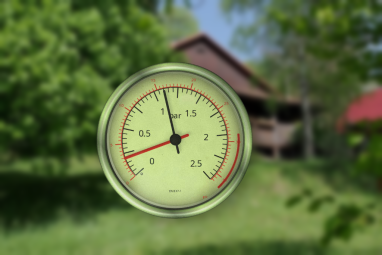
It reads 0.2bar
